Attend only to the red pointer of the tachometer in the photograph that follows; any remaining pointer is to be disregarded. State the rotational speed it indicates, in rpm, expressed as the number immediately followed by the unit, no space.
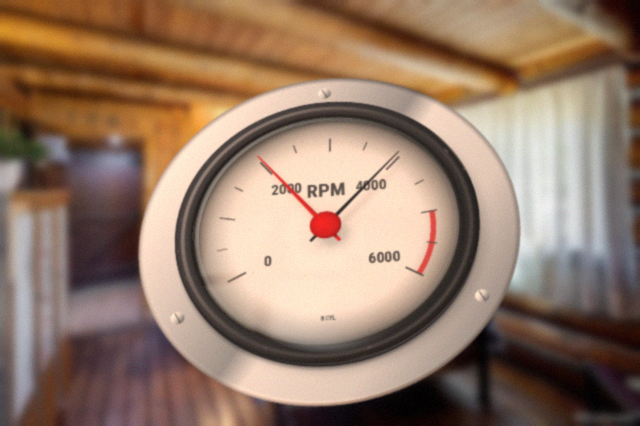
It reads 2000rpm
